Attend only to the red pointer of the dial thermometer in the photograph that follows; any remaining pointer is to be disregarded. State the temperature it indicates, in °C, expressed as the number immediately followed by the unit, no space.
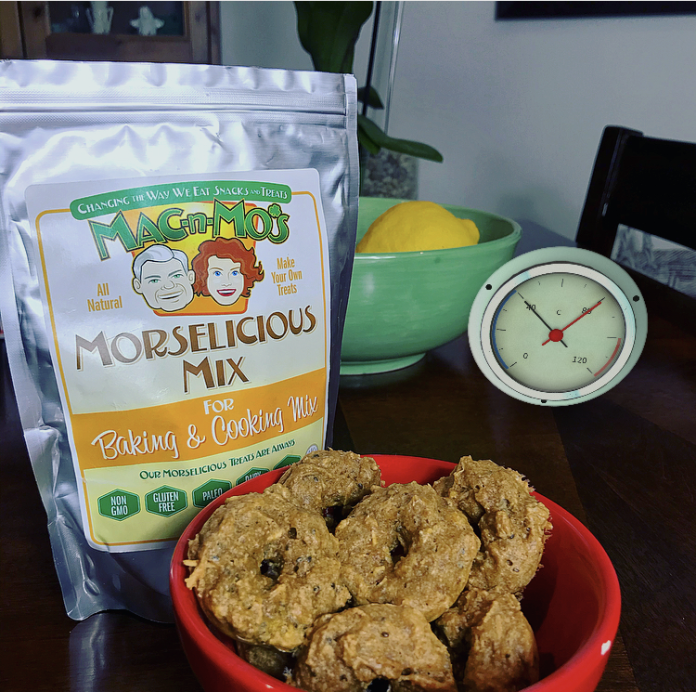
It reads 80°C
